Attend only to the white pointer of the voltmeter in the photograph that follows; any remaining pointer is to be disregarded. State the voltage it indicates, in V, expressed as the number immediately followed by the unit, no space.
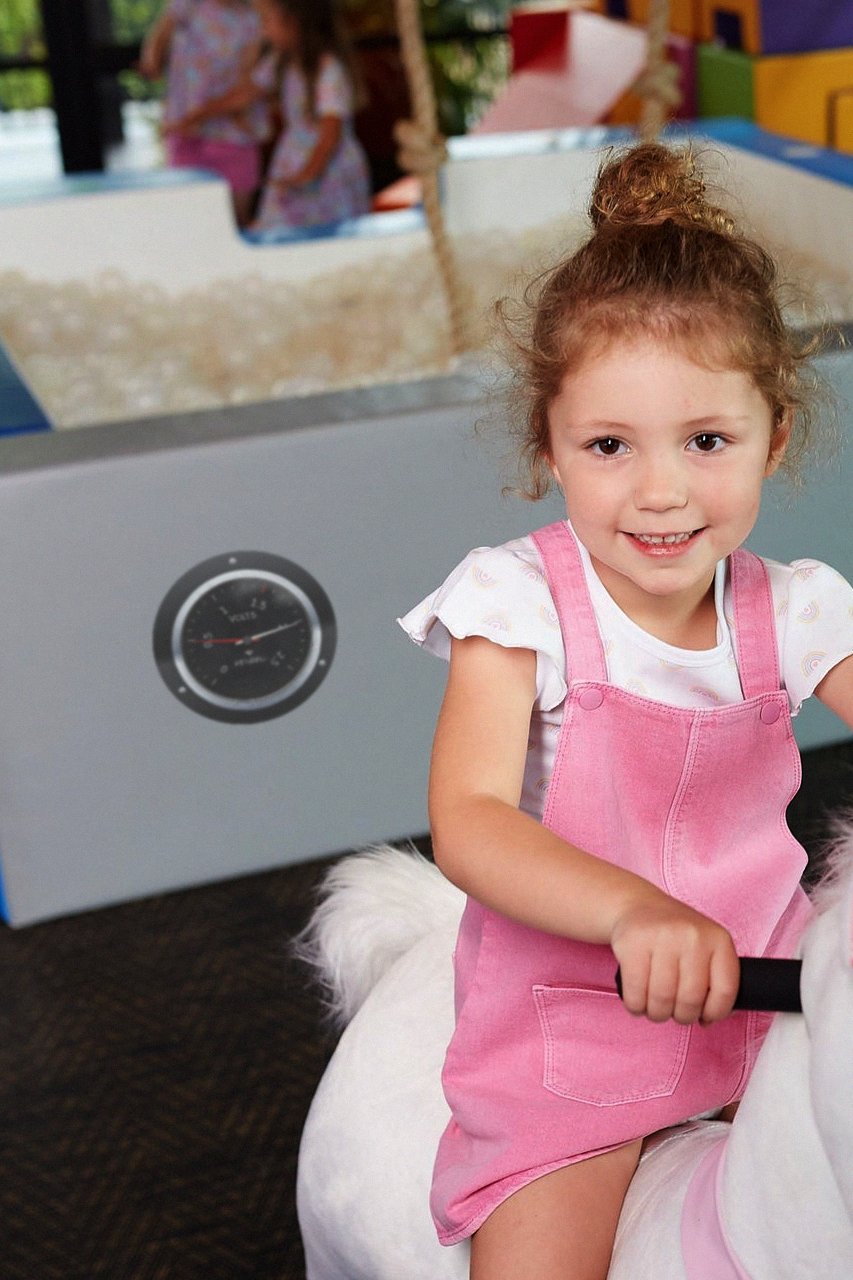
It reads 2V
